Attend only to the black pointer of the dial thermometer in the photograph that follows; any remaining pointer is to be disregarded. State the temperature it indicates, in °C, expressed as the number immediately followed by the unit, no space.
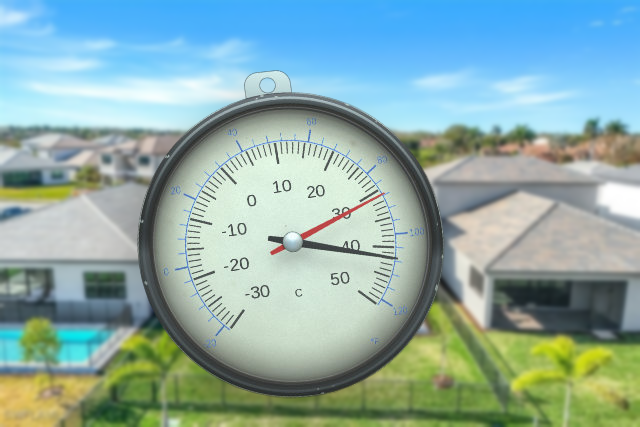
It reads 42°C
